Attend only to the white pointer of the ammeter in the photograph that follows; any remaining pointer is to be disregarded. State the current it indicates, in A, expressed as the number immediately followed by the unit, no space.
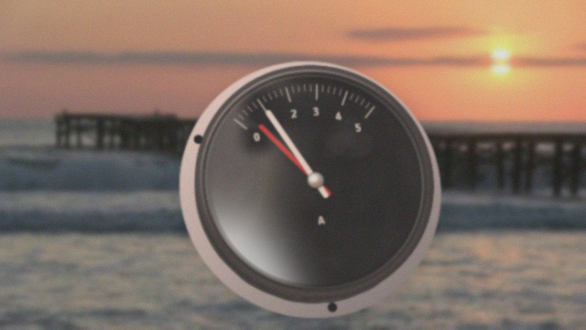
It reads 1A
